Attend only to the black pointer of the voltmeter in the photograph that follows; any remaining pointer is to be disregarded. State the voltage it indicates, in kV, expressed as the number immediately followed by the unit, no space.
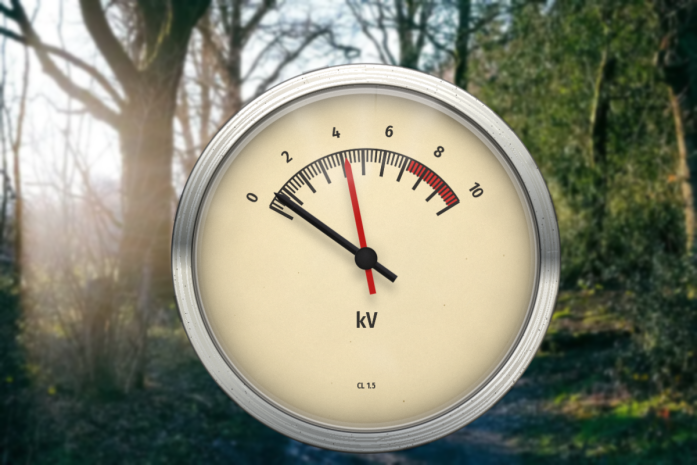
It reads 0.6kV
